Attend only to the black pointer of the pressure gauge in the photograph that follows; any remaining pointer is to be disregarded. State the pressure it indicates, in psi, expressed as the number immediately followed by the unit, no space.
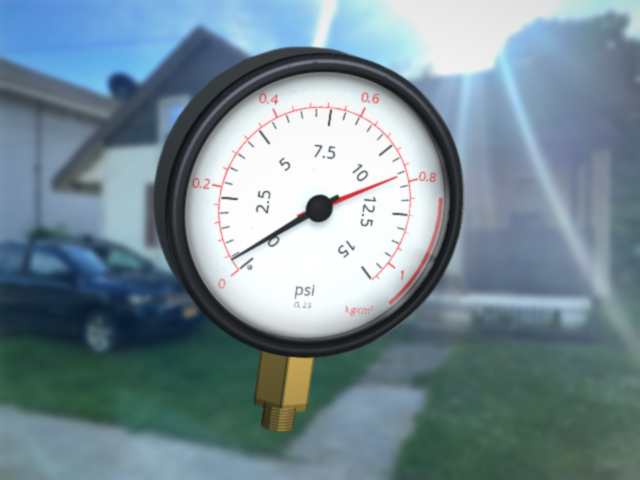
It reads 0.5psi
